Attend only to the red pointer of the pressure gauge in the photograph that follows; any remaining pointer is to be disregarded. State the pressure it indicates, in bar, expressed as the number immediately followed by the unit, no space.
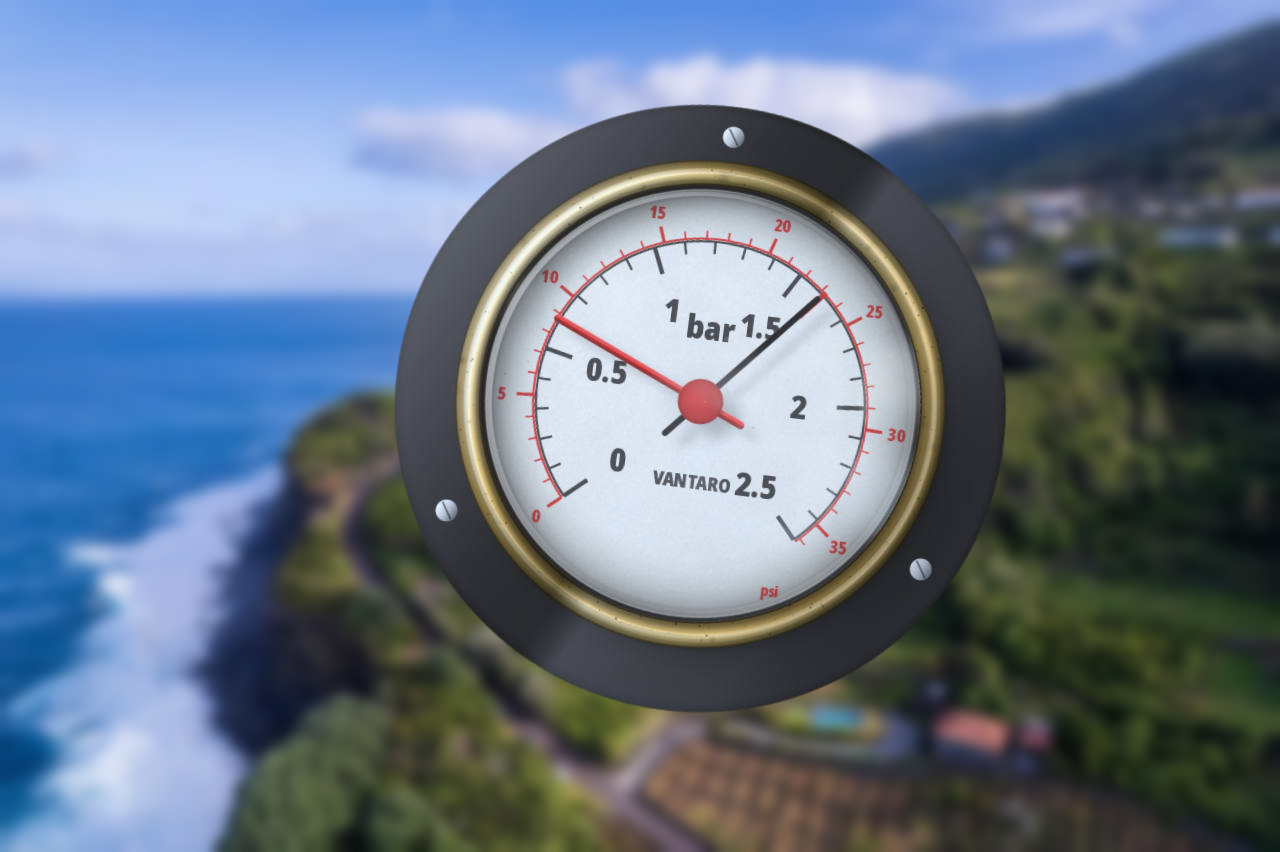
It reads 0.6bar
